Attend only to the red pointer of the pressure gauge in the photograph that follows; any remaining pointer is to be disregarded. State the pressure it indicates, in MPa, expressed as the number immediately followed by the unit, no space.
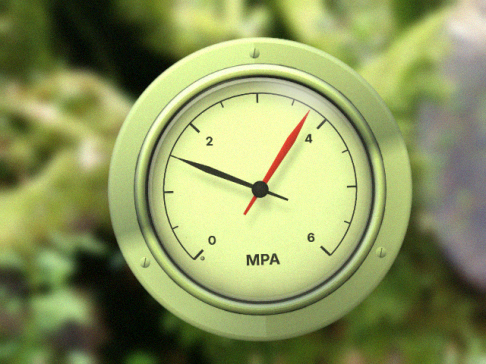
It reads 3.75MPa
